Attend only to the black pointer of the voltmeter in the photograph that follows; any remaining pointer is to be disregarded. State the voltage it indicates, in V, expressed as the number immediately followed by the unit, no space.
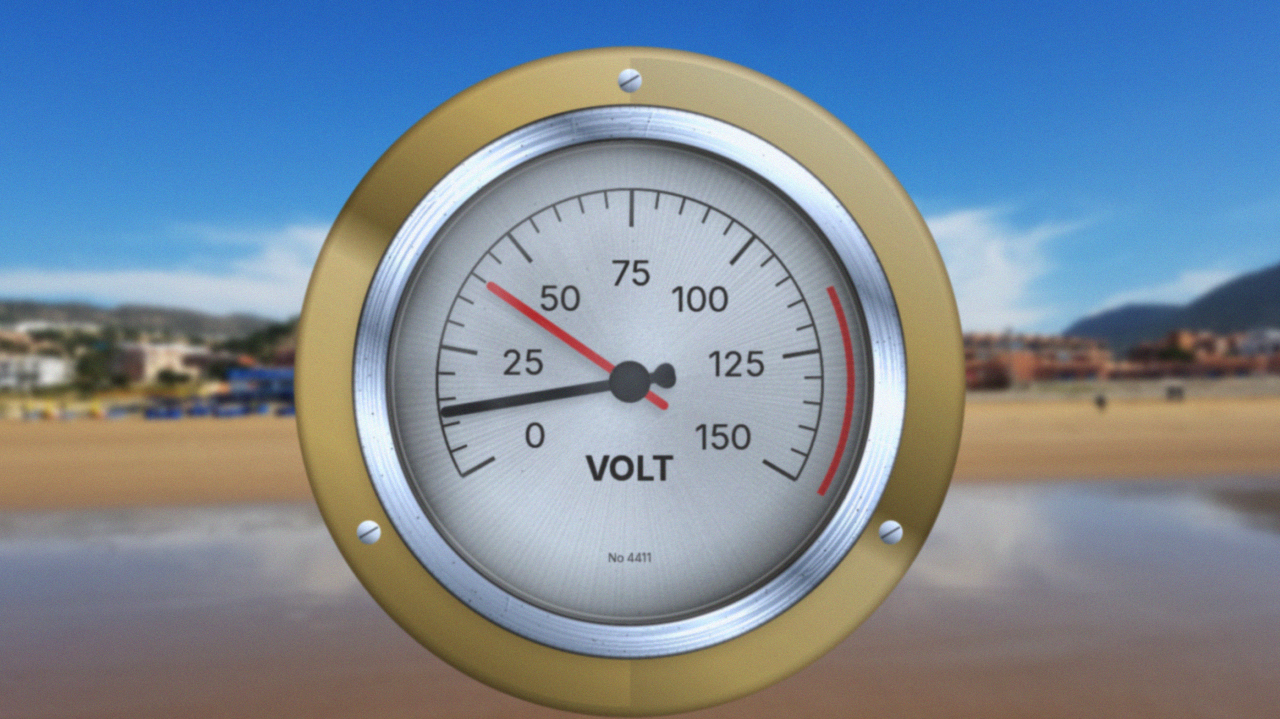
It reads 12.5V
